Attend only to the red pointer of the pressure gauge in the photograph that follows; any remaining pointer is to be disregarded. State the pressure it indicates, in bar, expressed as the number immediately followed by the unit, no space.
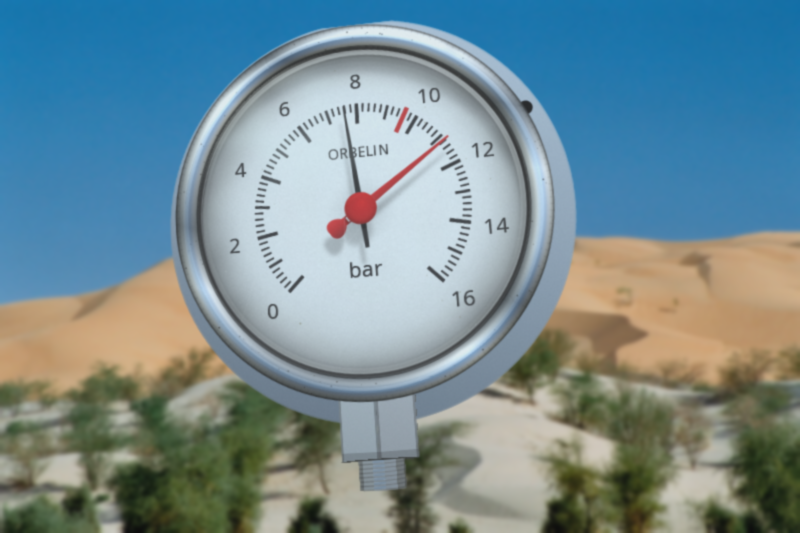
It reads 11.2bar
